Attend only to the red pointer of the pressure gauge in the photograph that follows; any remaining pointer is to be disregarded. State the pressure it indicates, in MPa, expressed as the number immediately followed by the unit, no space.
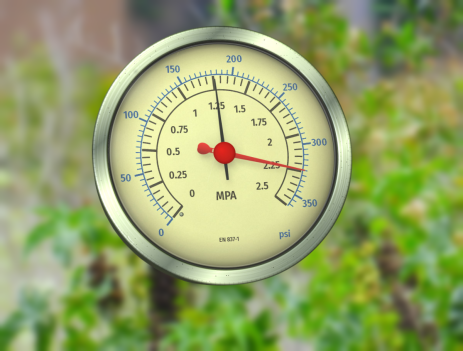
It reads 2.25MPa
